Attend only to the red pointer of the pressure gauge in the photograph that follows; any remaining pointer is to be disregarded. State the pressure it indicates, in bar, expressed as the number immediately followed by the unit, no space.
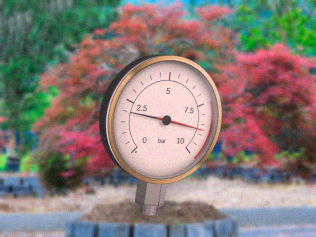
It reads 8.75bar
